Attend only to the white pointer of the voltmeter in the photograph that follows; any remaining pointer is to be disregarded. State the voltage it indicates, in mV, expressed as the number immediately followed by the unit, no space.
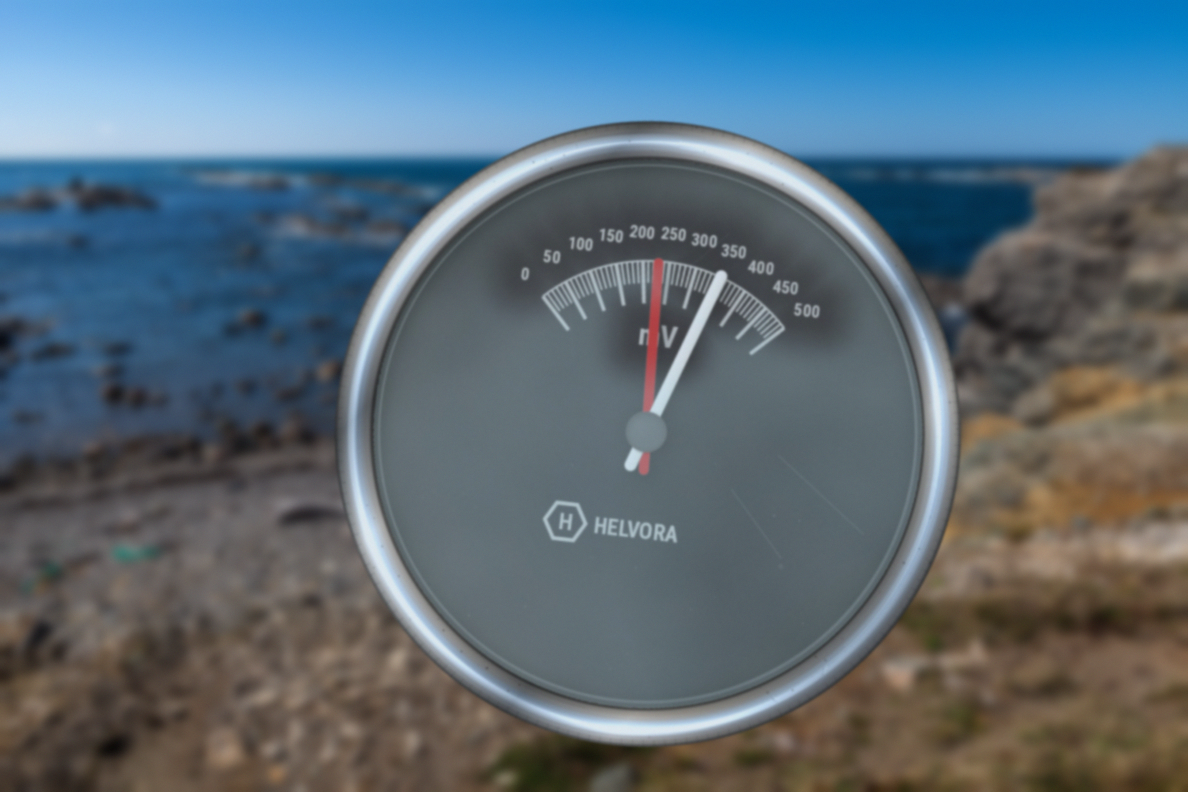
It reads 350mV
